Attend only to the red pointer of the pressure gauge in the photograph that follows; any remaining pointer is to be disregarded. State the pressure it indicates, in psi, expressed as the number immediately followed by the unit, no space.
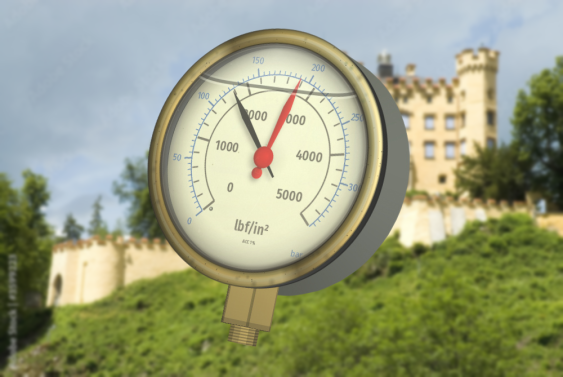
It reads 2800psi
